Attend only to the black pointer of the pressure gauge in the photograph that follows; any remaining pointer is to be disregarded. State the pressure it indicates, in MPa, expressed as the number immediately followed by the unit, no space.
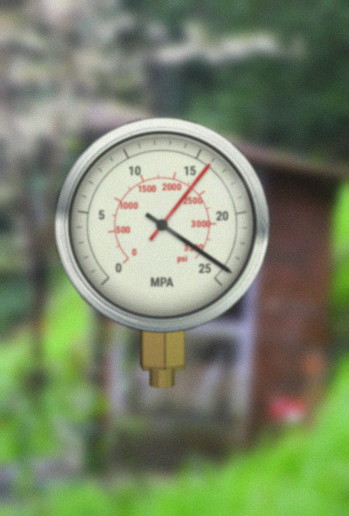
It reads 24MPa
